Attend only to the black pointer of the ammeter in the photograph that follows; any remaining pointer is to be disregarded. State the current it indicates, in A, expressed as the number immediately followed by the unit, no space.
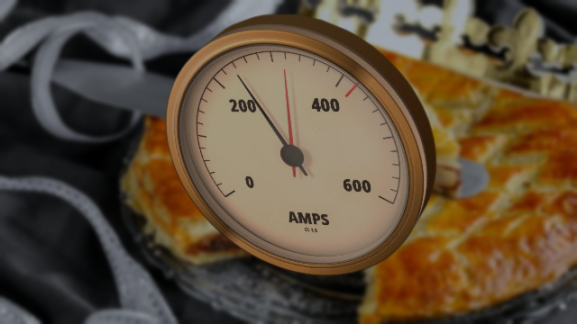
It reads 240A
